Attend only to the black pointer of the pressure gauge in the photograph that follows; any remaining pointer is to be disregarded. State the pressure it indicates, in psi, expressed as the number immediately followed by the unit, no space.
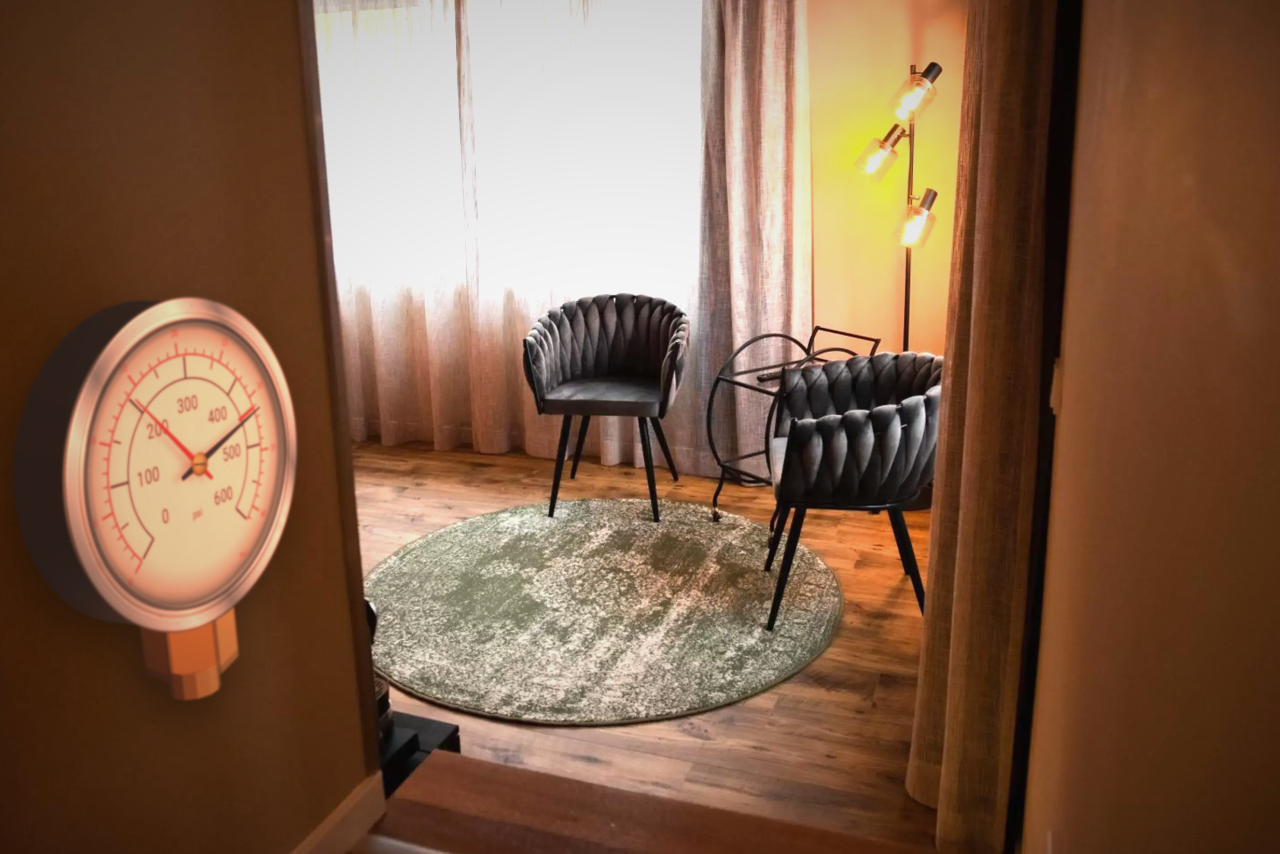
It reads 450psi
